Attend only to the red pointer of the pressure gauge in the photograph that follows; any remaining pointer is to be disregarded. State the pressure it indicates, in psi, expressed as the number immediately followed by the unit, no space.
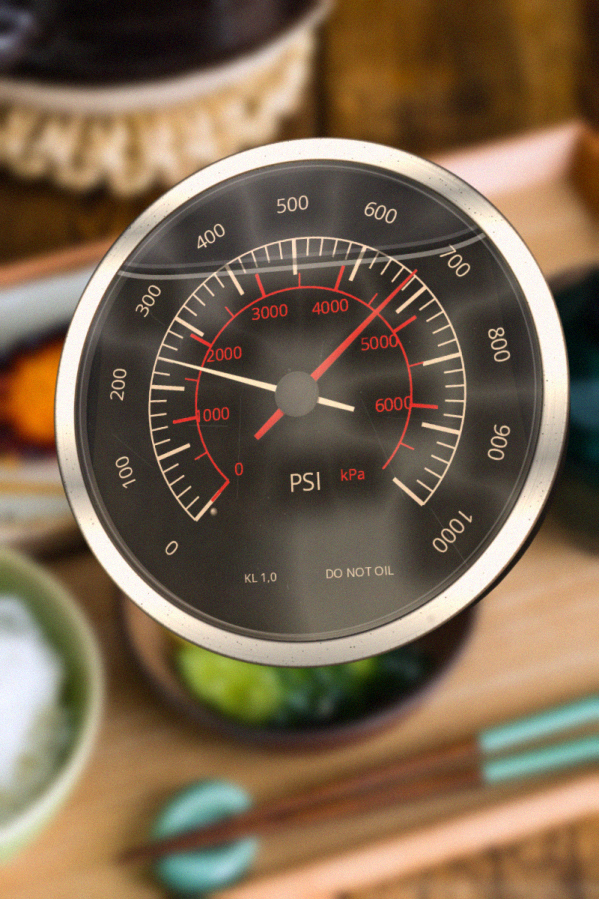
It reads 680psi
